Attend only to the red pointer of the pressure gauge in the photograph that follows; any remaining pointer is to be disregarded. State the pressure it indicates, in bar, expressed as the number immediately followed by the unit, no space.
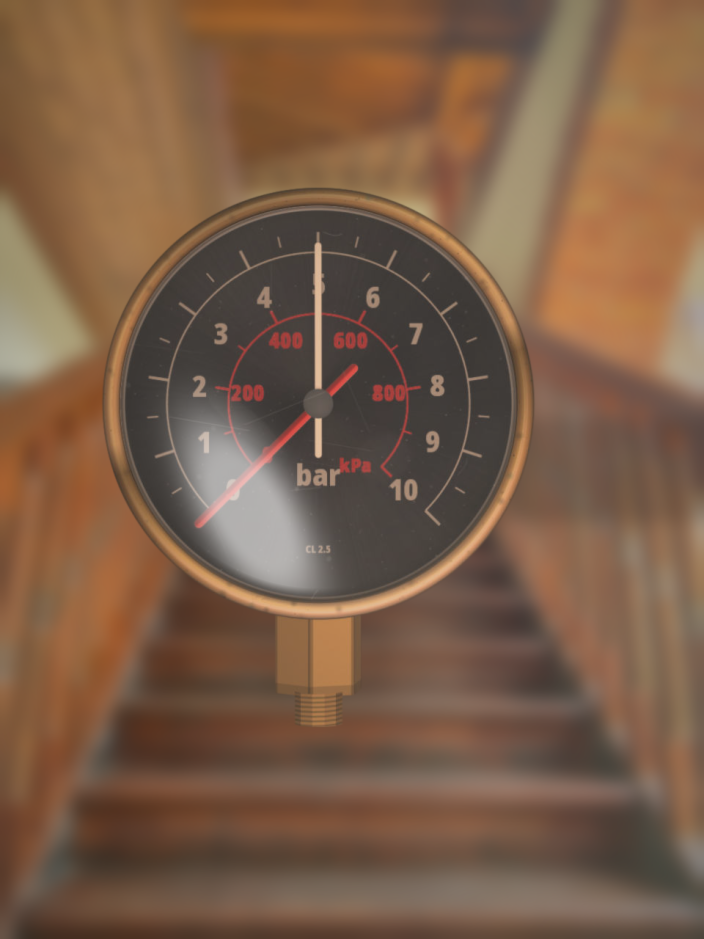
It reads 0bar
